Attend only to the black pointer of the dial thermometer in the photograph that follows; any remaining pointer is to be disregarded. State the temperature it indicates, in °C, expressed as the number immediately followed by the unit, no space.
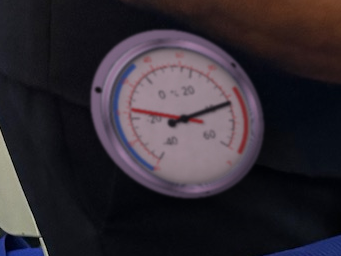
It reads 40°C
